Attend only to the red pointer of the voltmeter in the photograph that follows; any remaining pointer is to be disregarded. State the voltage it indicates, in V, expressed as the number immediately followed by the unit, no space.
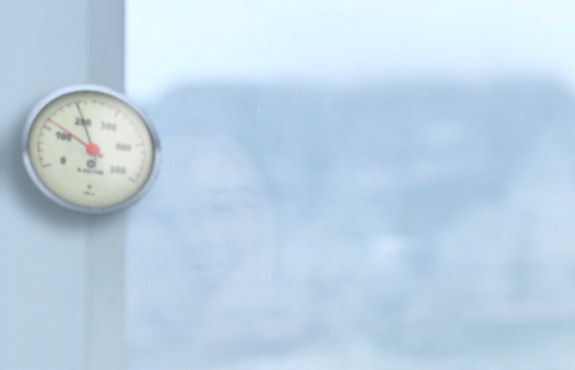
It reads 120V
